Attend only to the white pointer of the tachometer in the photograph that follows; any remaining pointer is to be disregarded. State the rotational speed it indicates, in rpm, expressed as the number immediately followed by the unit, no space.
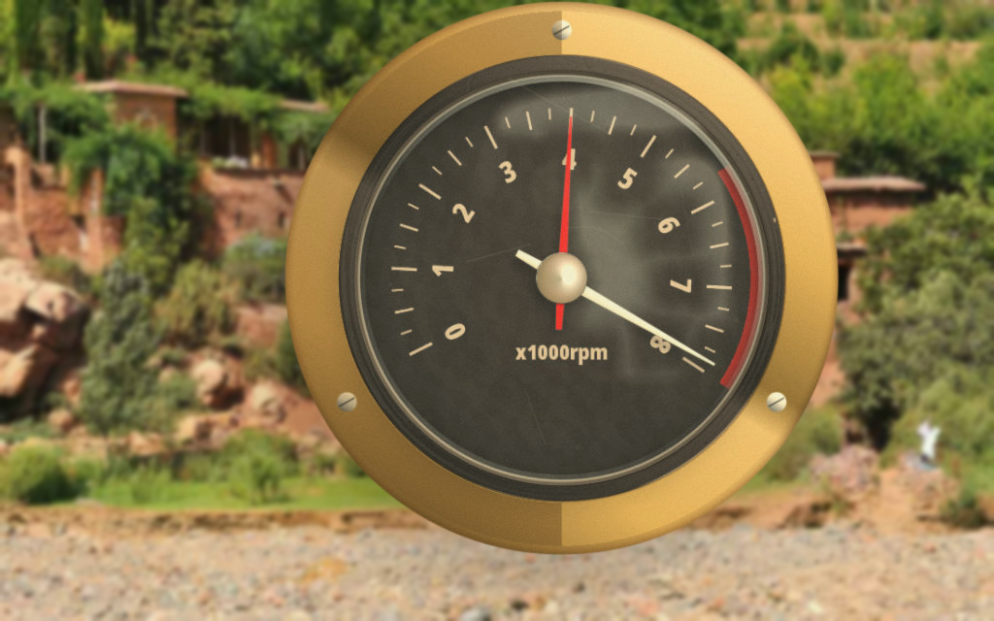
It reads 7875rpm
